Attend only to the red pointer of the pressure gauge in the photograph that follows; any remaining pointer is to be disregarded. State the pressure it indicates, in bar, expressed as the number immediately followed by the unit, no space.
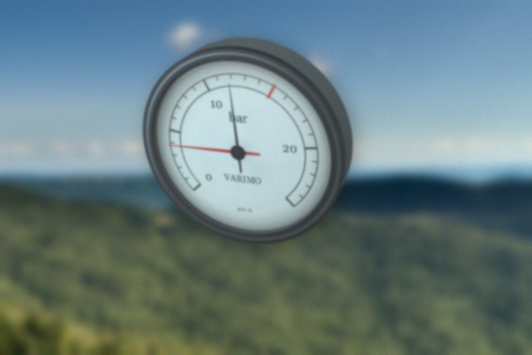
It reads 4bar
